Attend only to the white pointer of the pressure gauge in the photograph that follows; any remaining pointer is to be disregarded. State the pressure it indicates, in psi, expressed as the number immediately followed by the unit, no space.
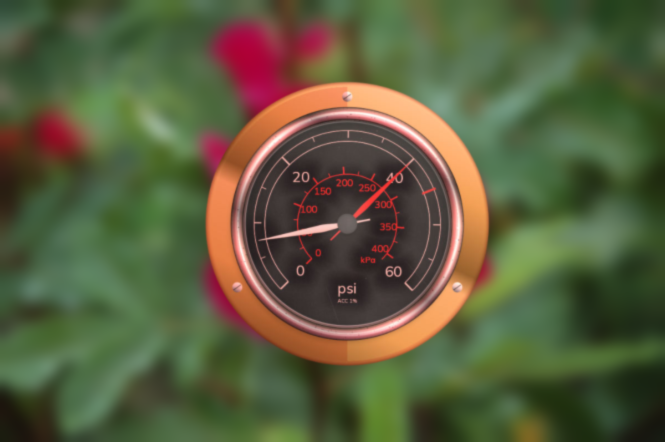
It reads 7.5psi
